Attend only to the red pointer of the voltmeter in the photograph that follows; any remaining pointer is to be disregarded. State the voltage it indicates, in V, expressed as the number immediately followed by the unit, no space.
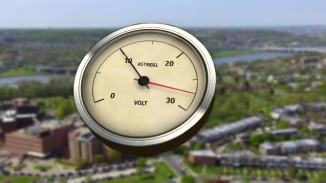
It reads 27.5V
